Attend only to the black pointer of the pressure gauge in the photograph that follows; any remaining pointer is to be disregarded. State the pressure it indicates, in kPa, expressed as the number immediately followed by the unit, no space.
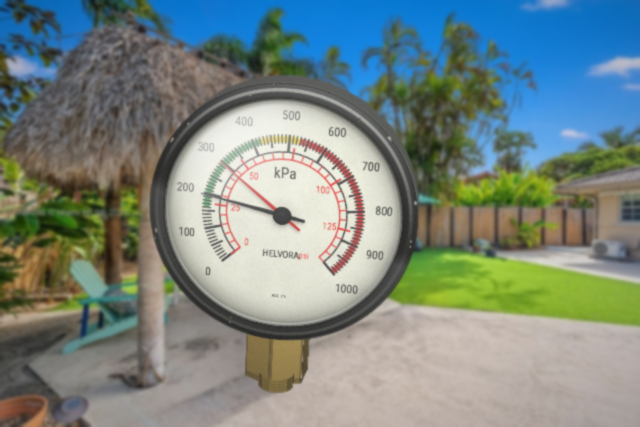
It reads 200kPa
